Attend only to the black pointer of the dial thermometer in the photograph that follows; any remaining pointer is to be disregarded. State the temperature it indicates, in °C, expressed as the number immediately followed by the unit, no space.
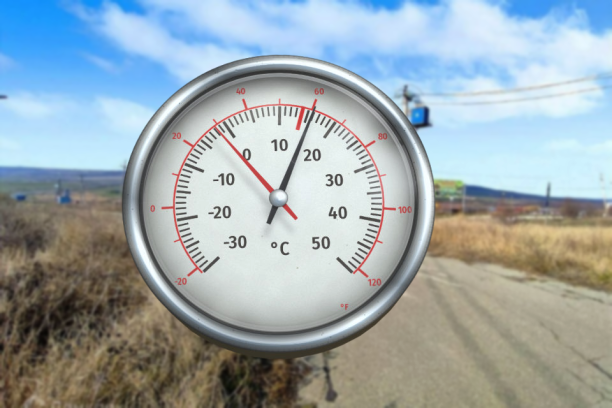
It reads 16°C
